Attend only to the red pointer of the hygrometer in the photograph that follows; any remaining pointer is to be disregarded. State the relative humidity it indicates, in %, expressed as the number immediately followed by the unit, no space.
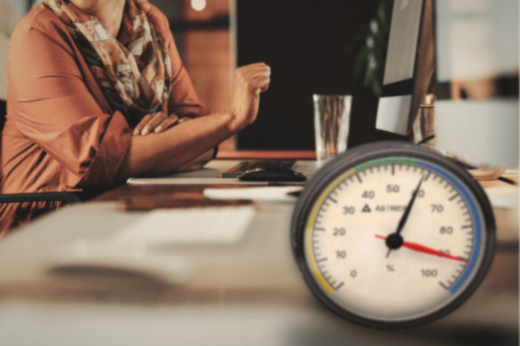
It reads 90%
